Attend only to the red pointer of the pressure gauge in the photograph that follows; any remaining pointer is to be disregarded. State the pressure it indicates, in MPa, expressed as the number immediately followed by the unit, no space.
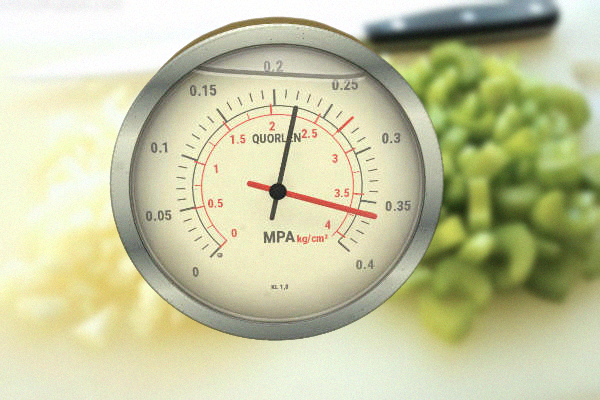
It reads 0.36MPa
